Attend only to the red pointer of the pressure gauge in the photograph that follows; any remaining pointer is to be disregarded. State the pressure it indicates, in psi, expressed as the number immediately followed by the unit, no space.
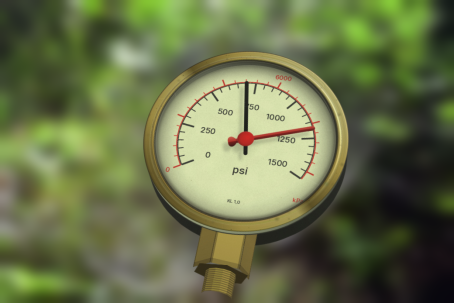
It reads 1200psi
